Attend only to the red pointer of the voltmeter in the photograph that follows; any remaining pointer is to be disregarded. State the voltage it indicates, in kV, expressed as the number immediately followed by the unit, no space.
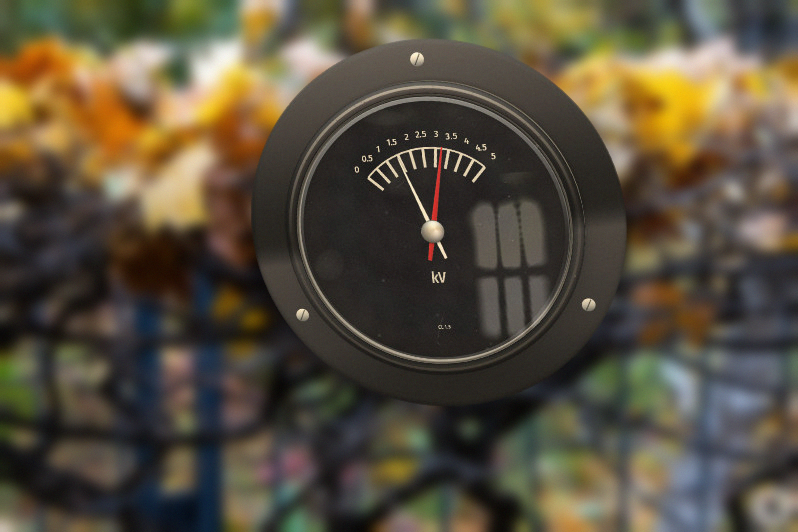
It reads 3.25kV
